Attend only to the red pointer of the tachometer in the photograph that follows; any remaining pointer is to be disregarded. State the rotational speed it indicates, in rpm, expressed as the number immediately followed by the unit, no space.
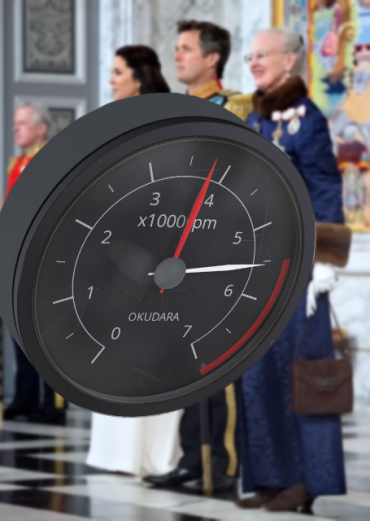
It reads 3750rpm
